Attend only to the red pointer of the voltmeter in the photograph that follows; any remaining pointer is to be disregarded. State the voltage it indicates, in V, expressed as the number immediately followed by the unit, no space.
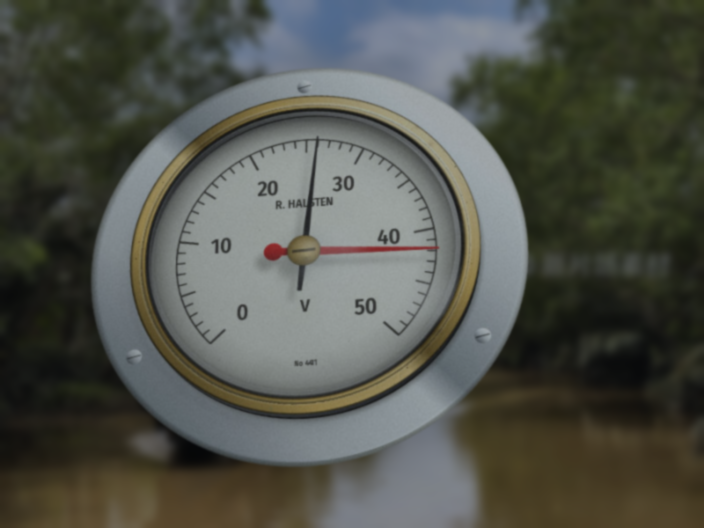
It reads 42V
